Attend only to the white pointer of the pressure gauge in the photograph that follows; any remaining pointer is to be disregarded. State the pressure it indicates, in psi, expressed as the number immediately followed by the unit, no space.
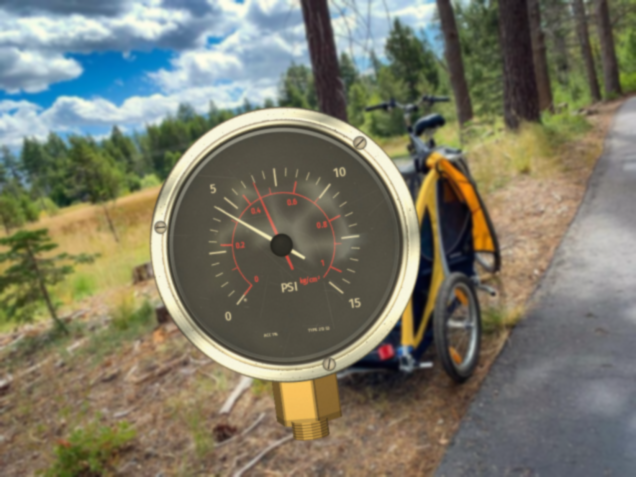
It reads 4.5psi
